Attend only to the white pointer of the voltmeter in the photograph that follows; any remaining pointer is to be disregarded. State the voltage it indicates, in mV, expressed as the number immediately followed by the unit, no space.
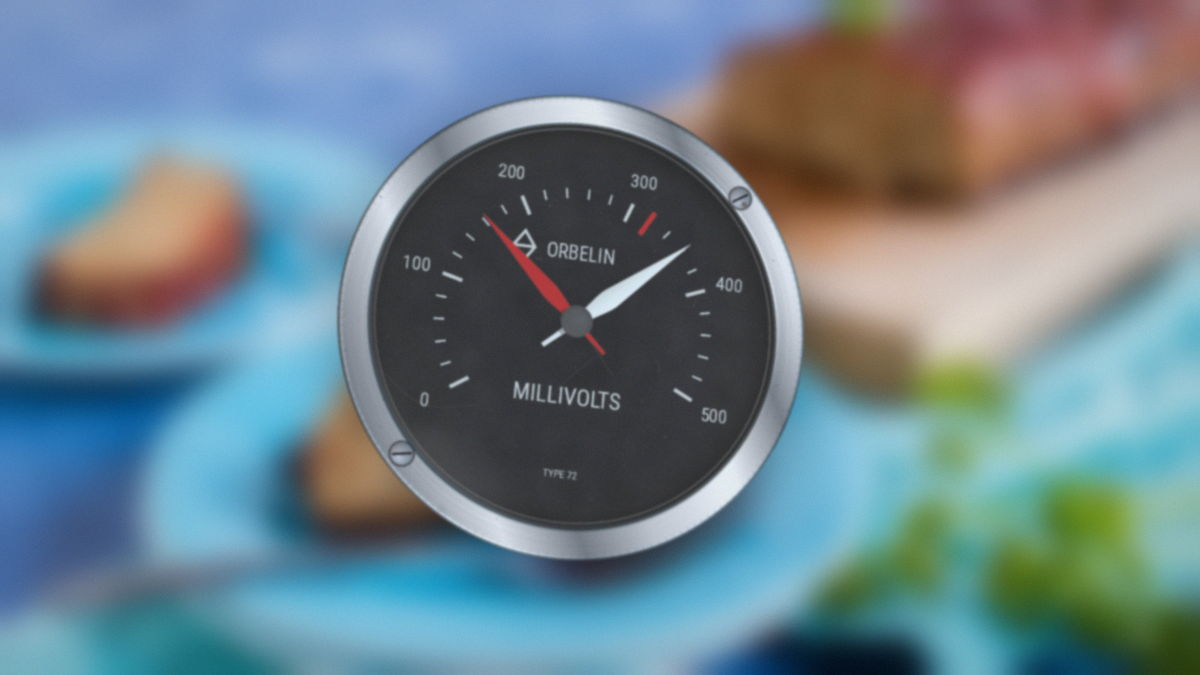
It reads 360mV
